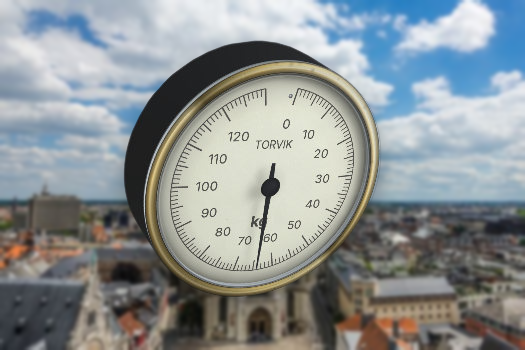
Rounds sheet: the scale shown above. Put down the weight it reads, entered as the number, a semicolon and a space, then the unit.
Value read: 65; kg
